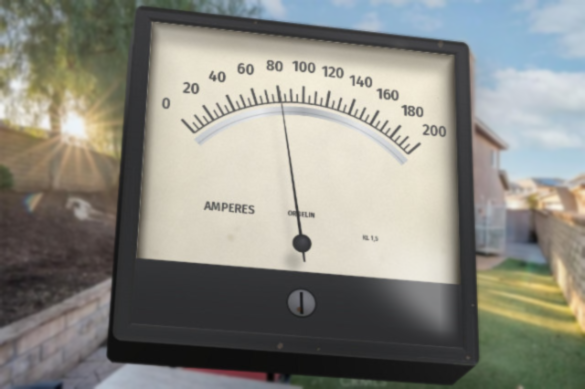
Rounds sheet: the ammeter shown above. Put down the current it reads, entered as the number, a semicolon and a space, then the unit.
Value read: 80; A
